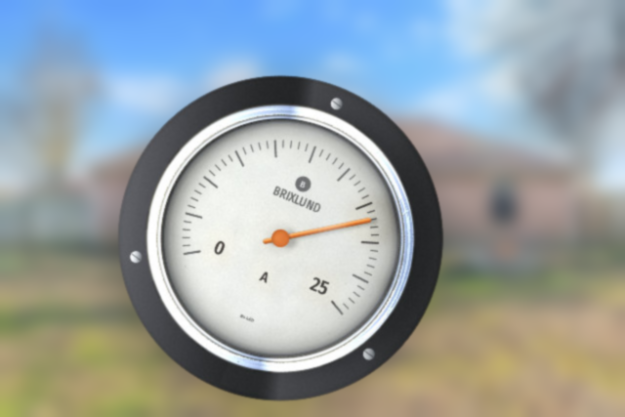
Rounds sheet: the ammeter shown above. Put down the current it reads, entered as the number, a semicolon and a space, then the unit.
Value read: 18.5; A
